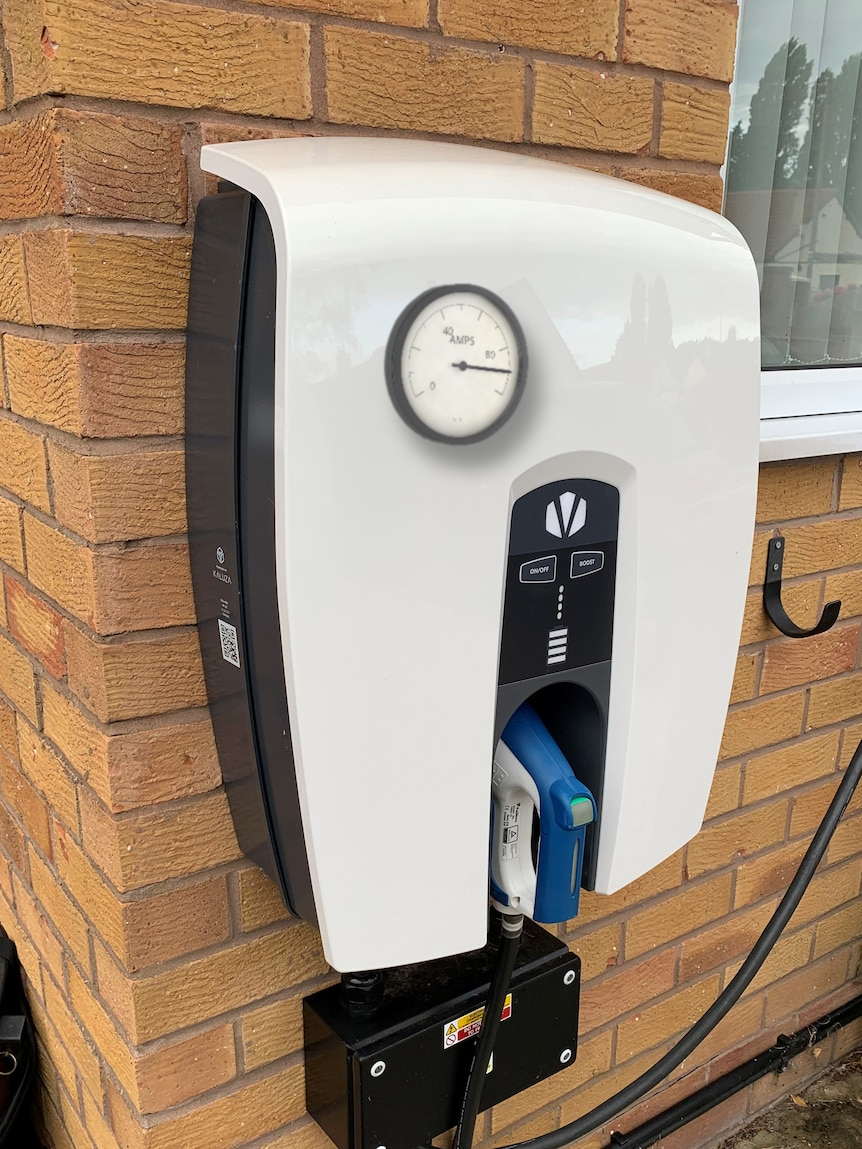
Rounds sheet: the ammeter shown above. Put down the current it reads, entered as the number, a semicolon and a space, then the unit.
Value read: 90; A
